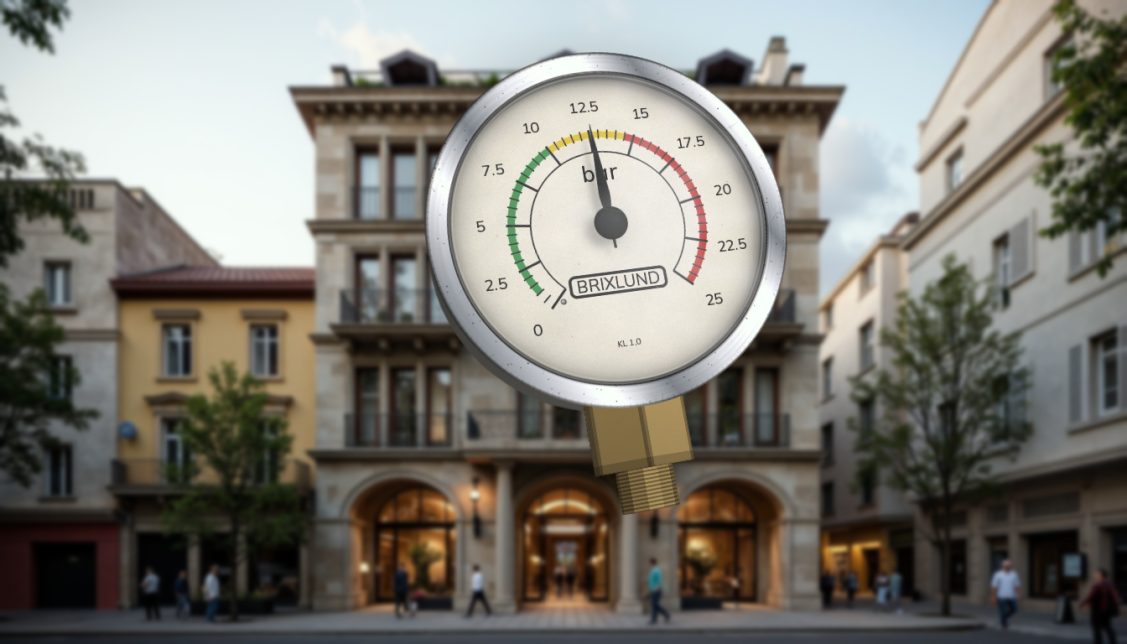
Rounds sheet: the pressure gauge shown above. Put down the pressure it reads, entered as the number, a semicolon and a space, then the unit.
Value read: 12.5; bar
